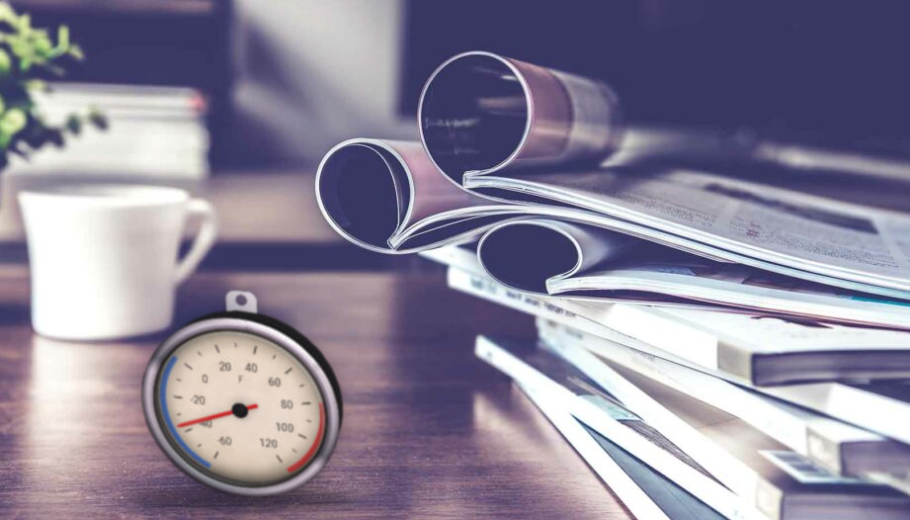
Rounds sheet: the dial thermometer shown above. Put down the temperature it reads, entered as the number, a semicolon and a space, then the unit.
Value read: -35; °F
